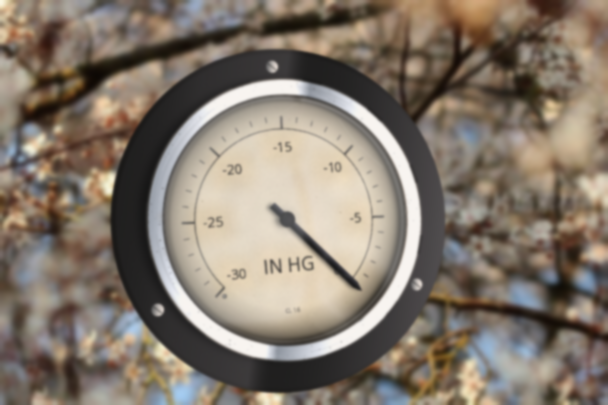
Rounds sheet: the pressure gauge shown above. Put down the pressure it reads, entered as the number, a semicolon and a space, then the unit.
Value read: 0; inHg
